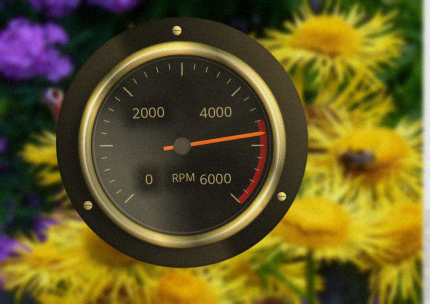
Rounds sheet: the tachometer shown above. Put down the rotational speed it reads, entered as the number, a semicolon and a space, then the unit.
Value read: 4800; rpm
